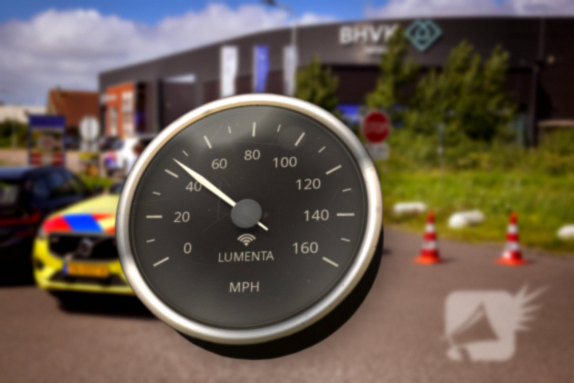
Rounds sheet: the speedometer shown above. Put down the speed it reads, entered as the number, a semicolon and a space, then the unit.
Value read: 45; mph
